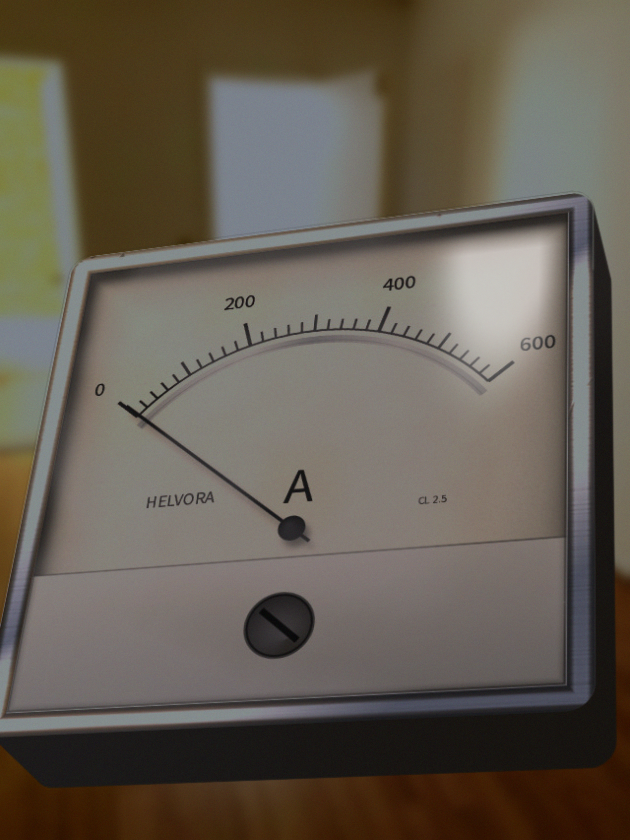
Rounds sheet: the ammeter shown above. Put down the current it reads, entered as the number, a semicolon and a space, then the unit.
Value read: 0; A
